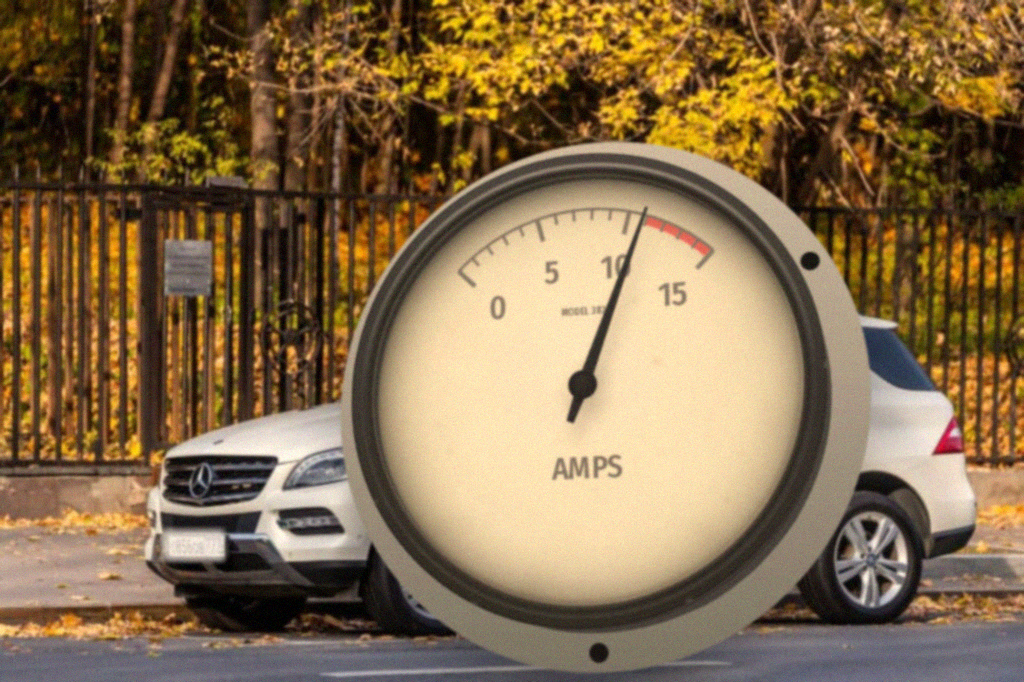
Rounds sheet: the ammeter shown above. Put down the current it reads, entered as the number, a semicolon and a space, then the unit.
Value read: 11; A
